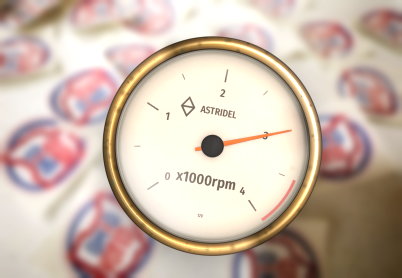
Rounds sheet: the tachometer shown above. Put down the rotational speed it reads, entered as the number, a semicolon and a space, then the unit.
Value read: 3000; rpm
